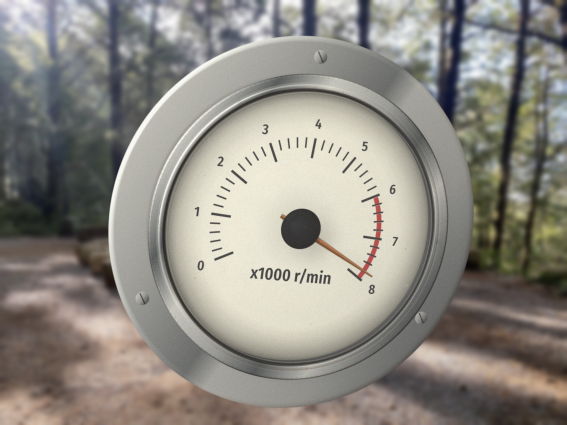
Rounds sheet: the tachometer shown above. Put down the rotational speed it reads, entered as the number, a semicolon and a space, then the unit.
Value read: 7800; rpm
